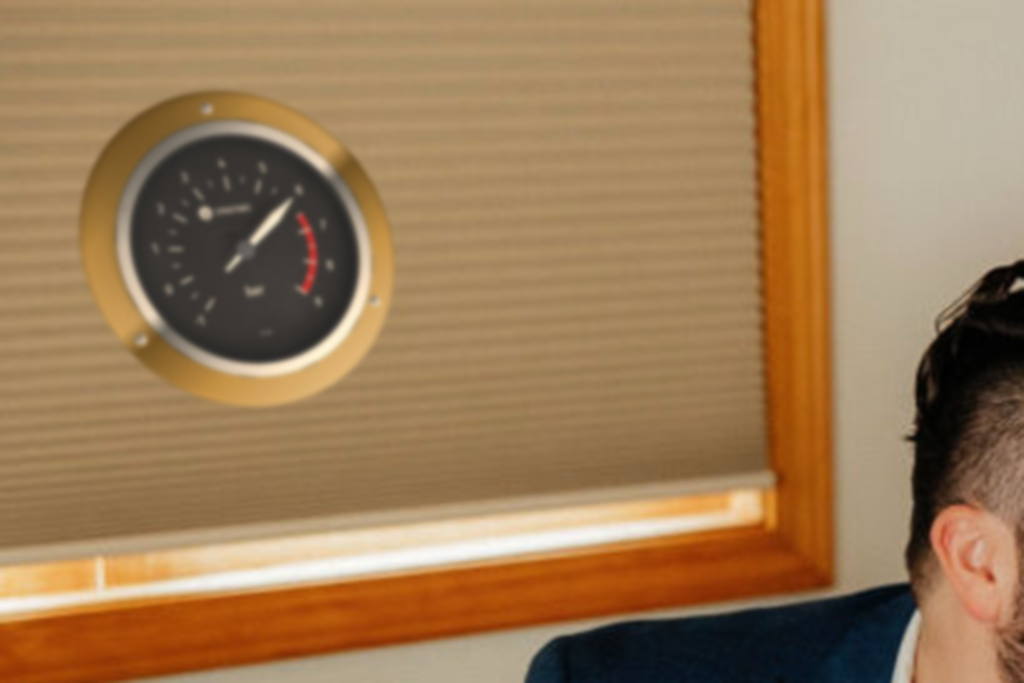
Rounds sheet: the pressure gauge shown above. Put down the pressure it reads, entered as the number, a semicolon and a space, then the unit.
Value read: 6; bar
